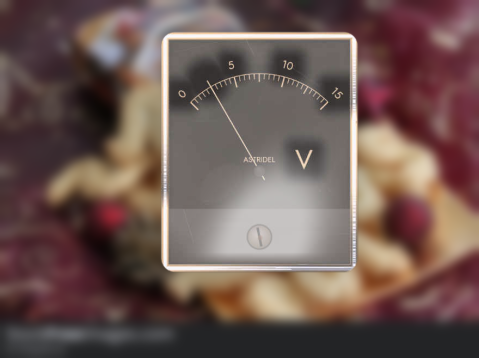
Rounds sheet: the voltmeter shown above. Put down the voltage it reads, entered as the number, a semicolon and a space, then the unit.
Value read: 2.5; V
